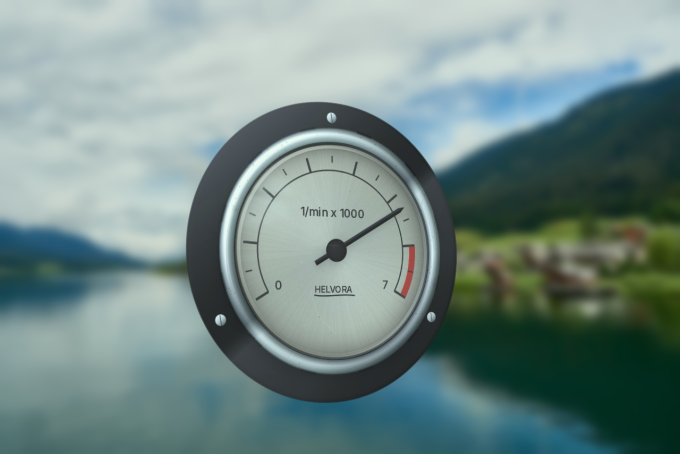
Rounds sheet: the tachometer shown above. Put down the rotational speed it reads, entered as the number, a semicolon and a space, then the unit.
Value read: 5250; rpm
